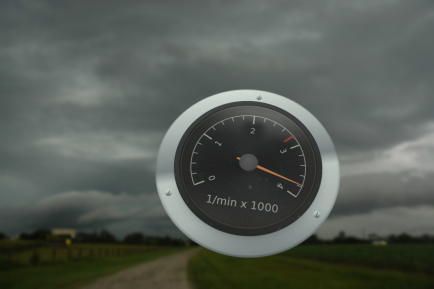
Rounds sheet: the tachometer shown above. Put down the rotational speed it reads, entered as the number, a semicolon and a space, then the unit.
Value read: 3800; rpm
